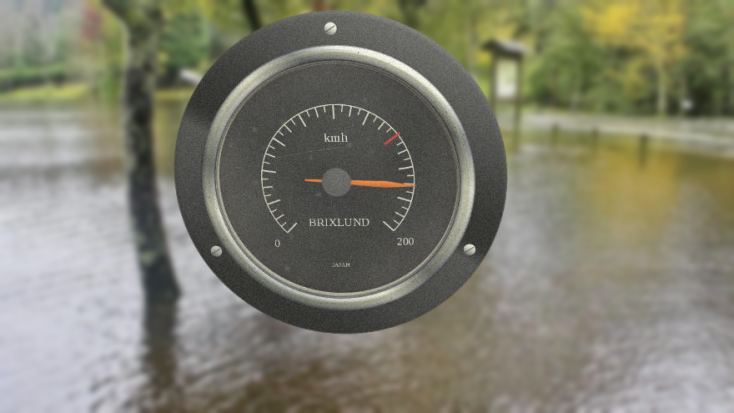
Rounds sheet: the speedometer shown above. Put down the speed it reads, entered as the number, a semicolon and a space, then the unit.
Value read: 170; km/h
